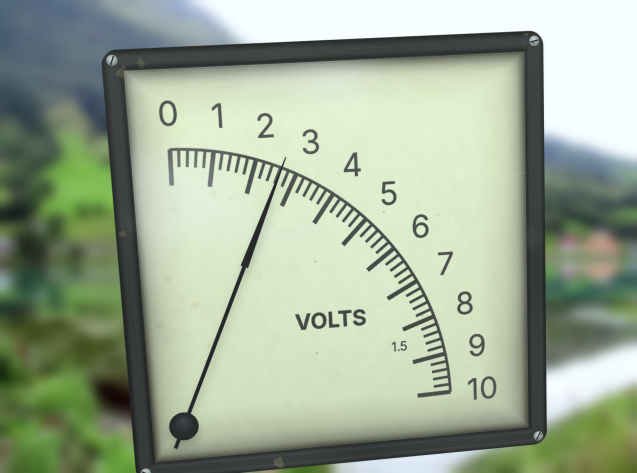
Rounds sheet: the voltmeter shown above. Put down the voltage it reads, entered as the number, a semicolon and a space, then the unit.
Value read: 2.6; V
